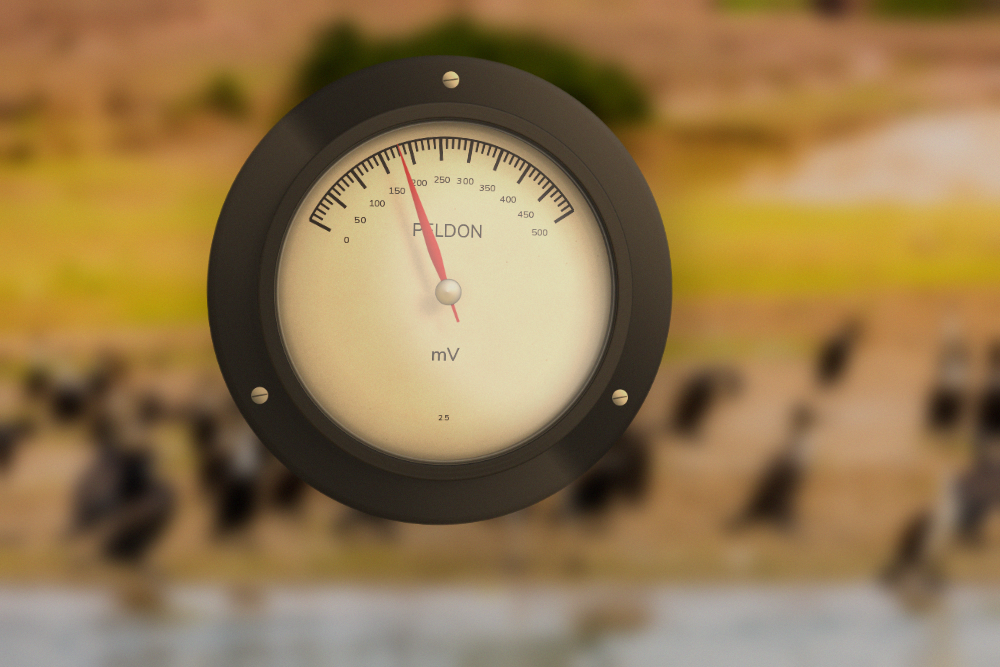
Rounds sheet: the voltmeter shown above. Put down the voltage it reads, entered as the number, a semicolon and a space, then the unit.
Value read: 180; mV
